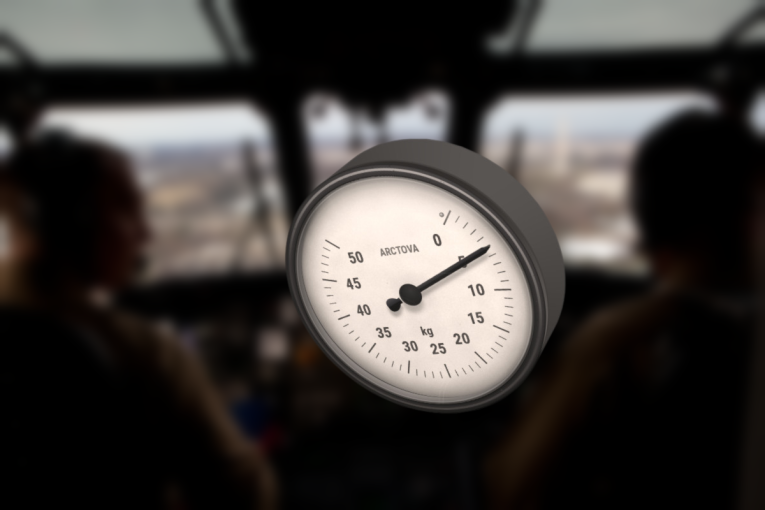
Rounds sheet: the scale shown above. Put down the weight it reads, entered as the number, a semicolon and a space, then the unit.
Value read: 5; kg
